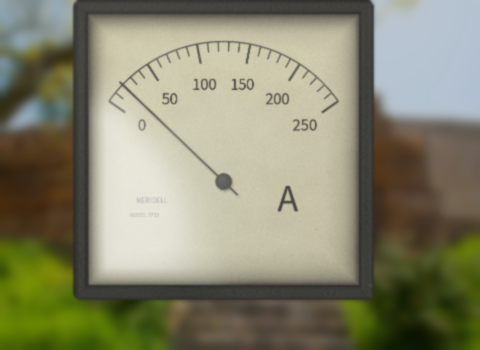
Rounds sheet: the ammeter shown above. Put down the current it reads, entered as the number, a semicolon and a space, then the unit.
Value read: 20; A
